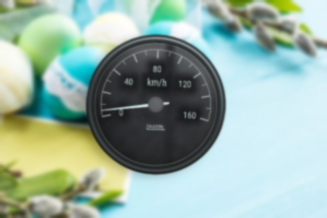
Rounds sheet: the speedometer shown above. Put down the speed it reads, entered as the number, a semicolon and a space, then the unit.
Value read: 5; km/h
